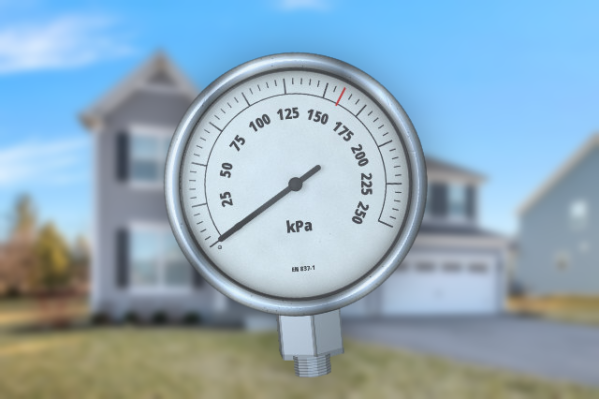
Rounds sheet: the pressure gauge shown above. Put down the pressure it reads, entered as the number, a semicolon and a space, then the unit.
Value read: 0; kPa
